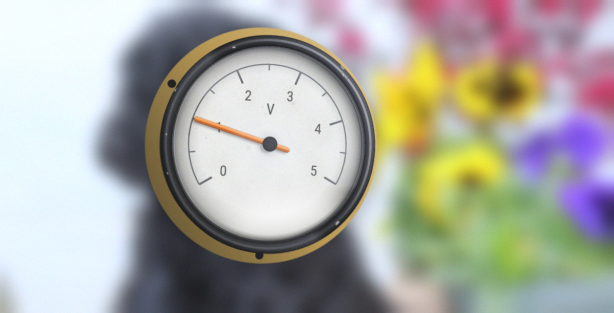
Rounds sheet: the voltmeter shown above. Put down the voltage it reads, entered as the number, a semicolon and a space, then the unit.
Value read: 1; V
